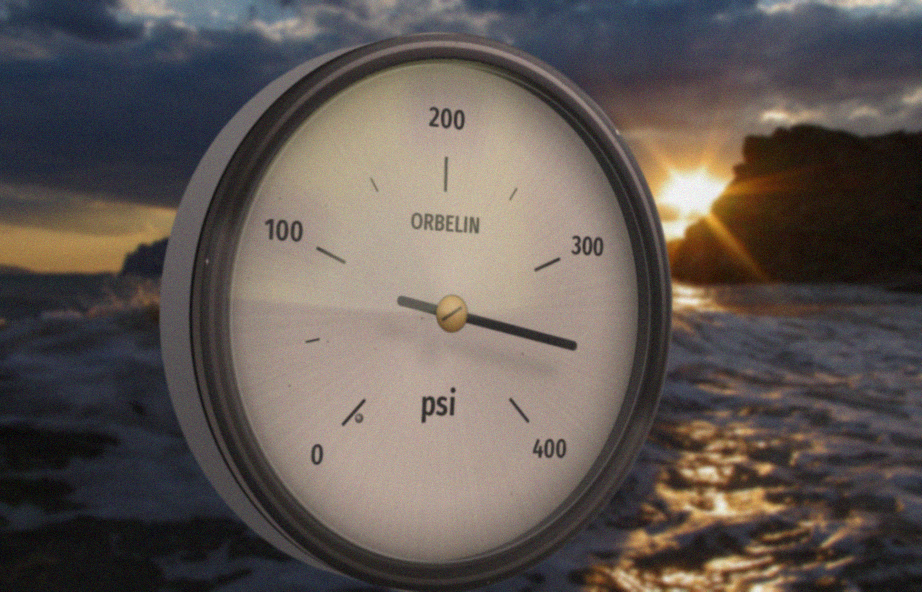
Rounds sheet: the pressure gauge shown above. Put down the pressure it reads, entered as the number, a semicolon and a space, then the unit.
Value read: 350; psi
